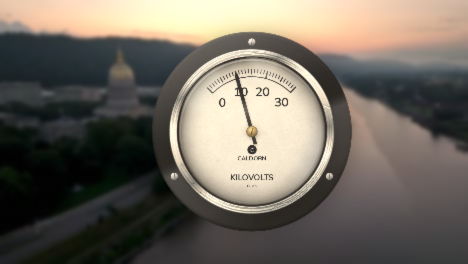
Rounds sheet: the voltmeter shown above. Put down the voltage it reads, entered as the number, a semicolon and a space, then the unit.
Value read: 10; kV
